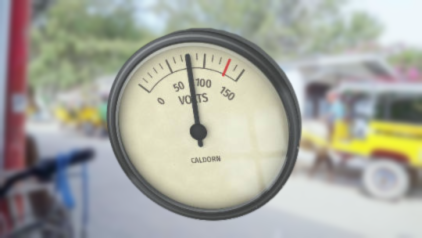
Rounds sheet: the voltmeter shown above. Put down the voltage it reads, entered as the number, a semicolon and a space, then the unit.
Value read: 80; V
